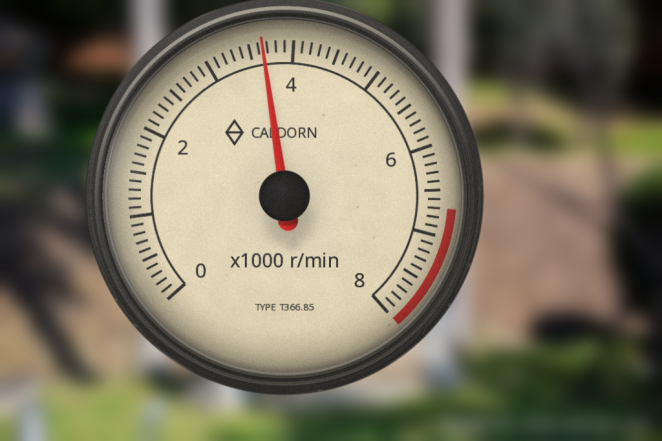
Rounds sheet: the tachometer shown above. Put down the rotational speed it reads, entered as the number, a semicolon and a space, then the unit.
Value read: 3650; rpm
